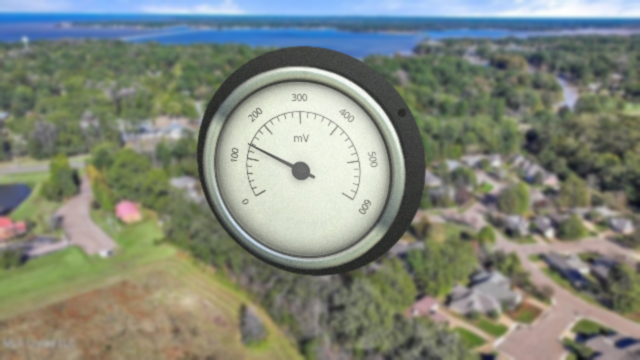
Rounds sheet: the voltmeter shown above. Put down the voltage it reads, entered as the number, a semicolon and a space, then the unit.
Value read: 140; mV
